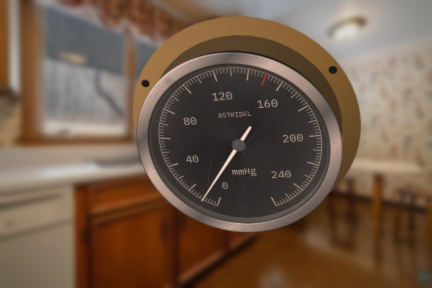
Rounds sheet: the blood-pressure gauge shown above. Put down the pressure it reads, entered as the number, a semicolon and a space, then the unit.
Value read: 10; mmHg
